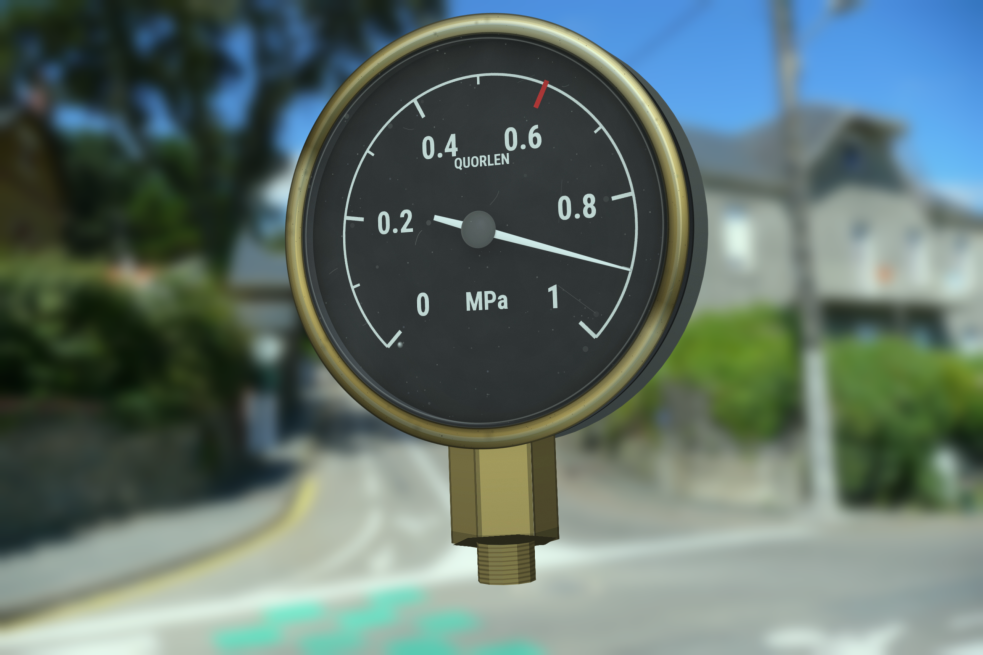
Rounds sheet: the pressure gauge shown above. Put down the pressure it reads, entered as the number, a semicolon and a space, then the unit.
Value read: 0.9; MPa
